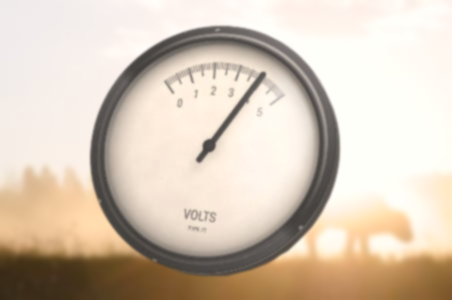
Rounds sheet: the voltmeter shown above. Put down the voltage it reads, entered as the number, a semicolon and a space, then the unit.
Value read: 4; V
